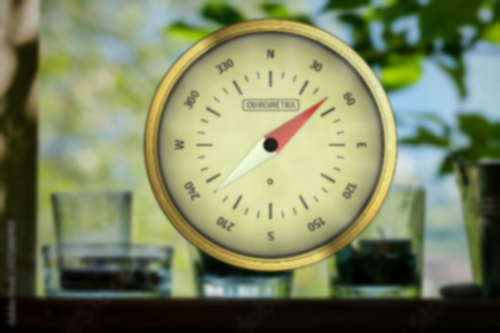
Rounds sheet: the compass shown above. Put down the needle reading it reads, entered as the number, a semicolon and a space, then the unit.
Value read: 50; °
